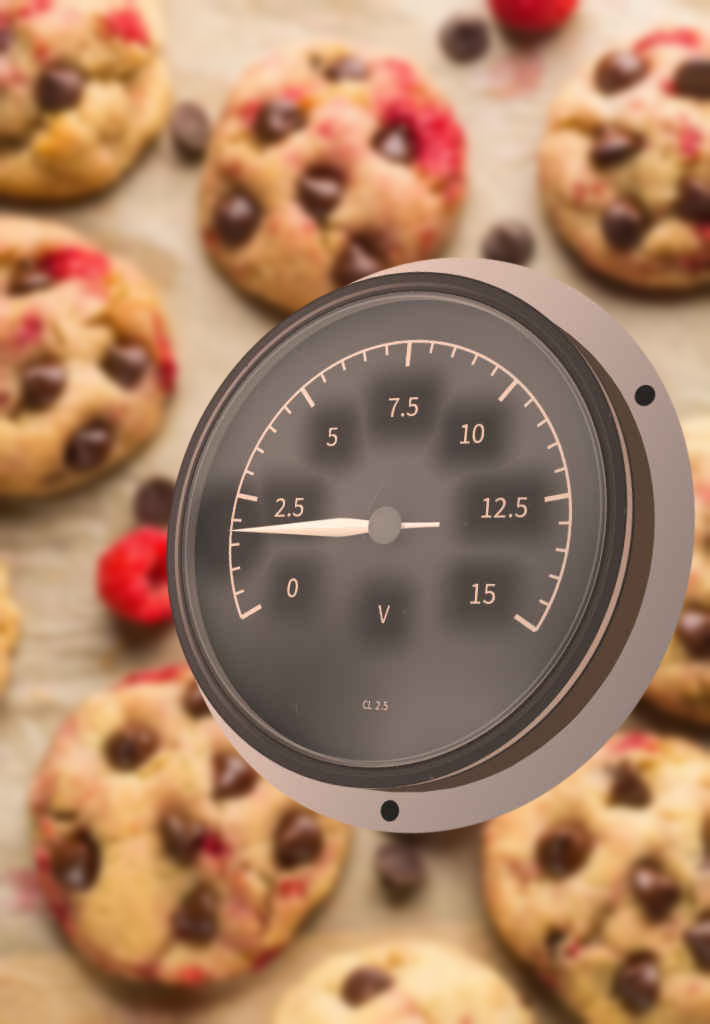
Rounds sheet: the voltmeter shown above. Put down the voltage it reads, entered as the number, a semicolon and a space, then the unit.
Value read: 1.75; V
